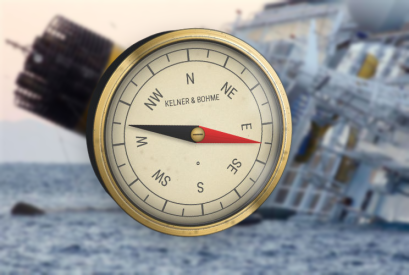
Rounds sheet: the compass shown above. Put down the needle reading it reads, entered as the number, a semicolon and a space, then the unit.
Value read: 105; °
